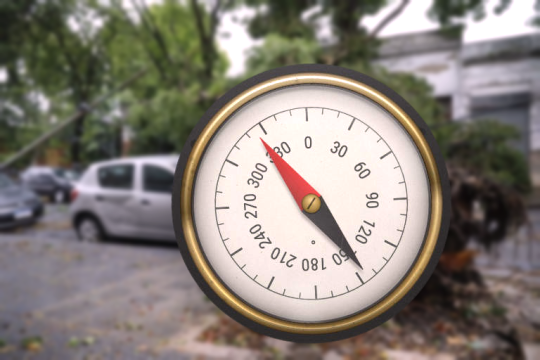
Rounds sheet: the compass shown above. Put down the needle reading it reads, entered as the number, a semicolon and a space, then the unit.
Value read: 325; °
